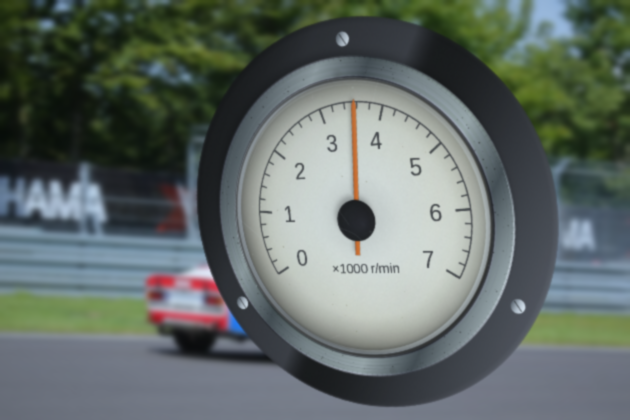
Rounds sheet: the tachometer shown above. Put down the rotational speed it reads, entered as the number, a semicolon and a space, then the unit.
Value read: 3600; rpm
